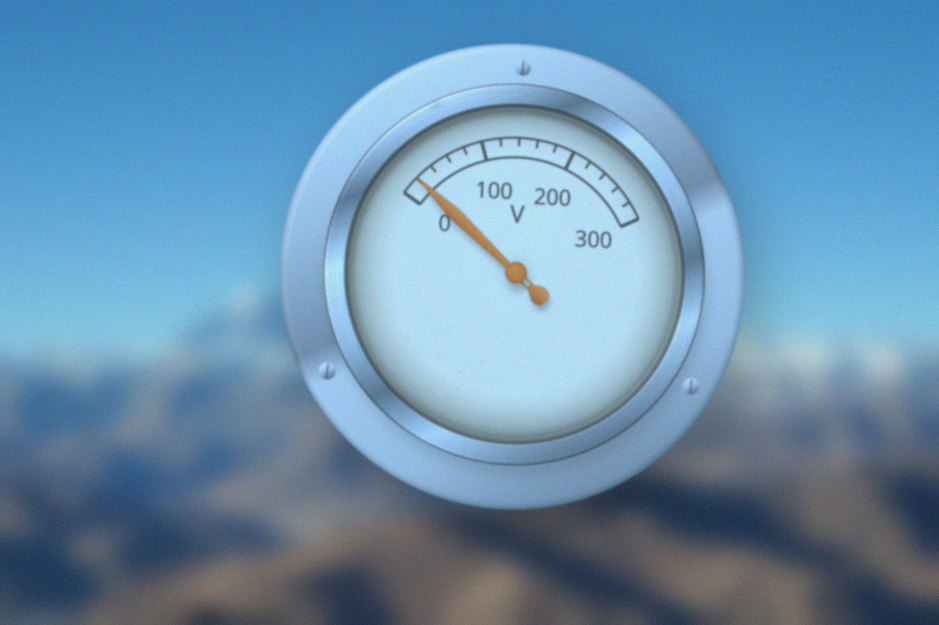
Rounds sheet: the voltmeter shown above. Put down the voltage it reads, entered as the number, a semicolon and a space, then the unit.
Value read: 20; V
